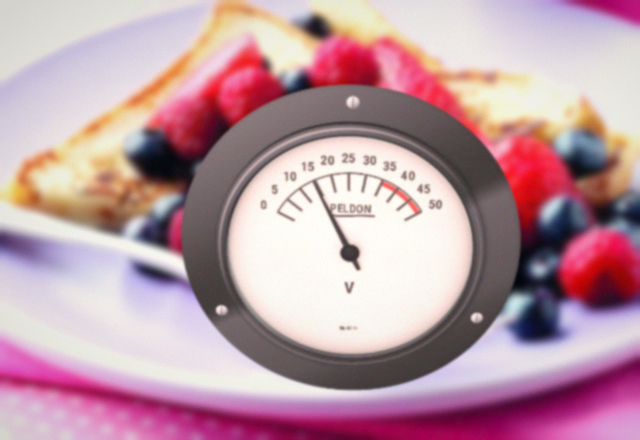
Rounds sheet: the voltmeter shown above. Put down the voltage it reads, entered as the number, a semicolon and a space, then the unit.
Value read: 15; V
